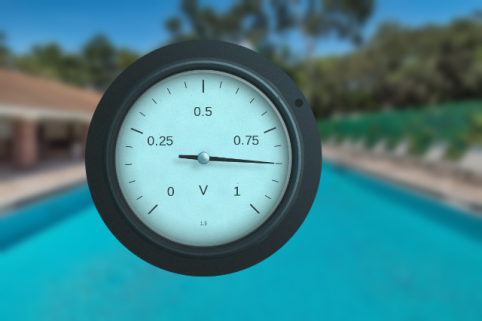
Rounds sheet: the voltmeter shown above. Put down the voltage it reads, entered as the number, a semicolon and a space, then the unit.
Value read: 0.85; V
